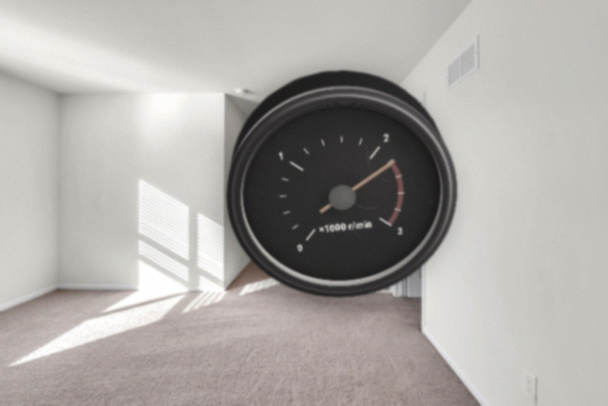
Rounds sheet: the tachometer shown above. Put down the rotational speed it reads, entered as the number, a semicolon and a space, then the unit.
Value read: 2200; rpm
